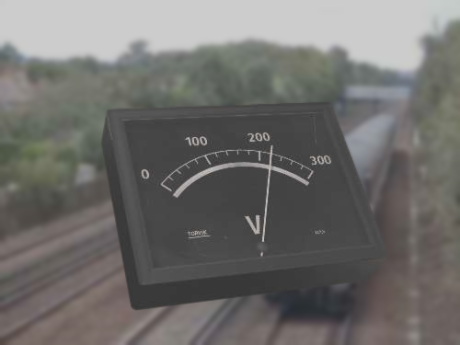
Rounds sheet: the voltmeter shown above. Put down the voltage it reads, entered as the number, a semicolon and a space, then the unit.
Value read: 220; V
